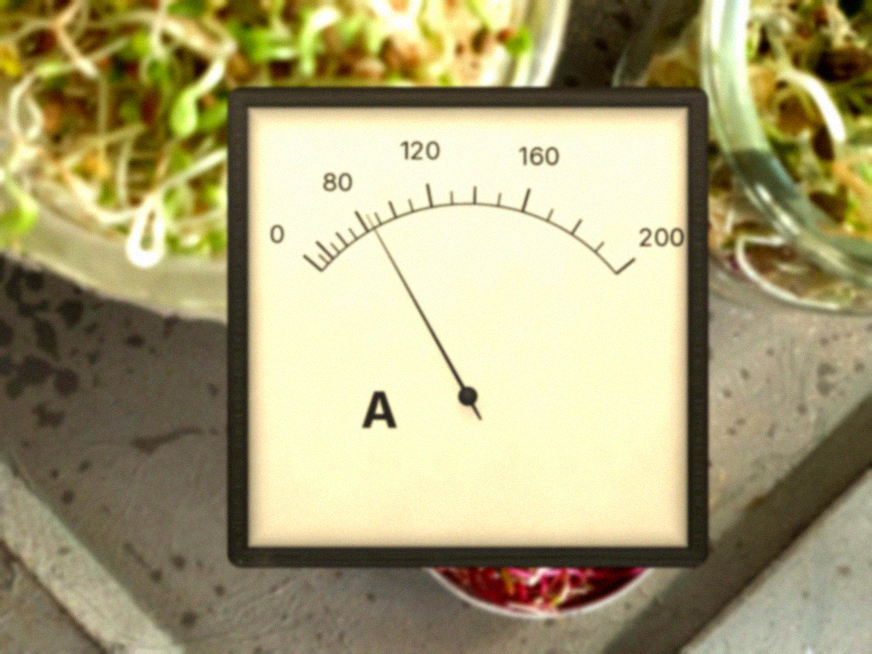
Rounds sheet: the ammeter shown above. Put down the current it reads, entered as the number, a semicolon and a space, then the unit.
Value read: 85; A
